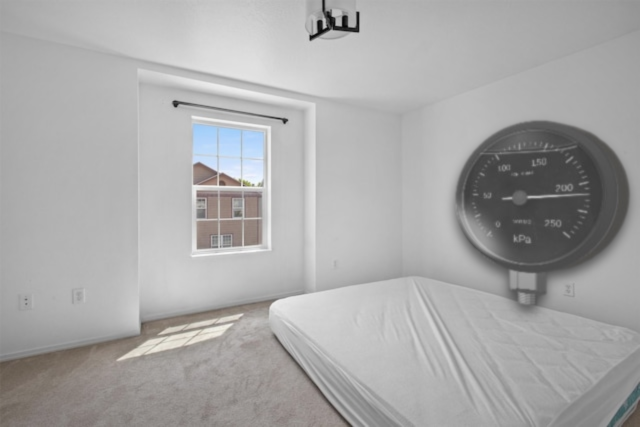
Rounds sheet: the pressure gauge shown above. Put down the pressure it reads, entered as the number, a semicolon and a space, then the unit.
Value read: 210; kPa
